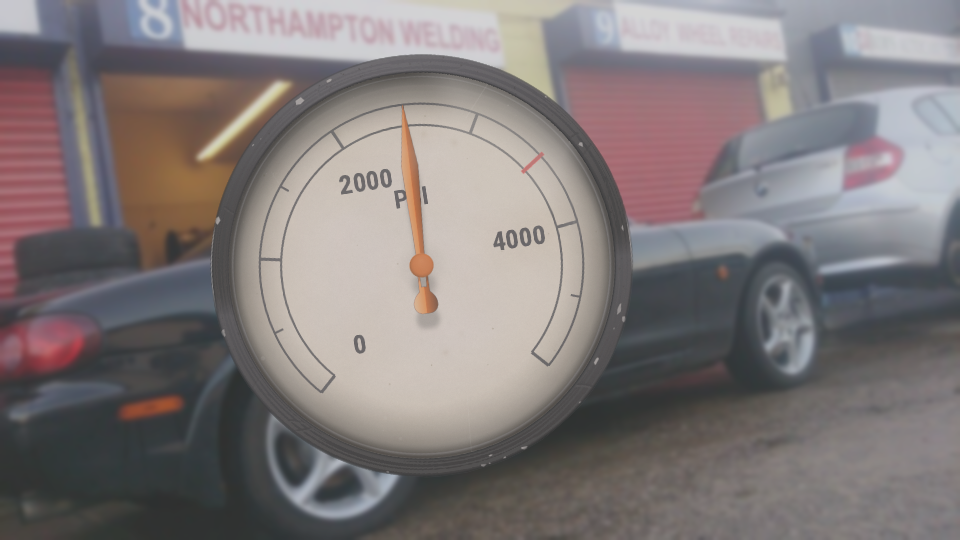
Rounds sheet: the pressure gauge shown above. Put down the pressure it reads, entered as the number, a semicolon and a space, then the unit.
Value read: 2500; psi
